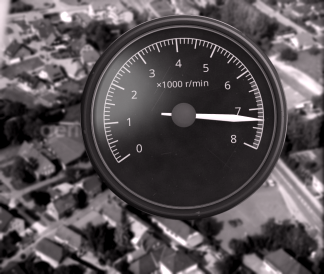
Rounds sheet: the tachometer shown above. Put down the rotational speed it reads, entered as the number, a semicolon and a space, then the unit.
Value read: 7300; rpm
